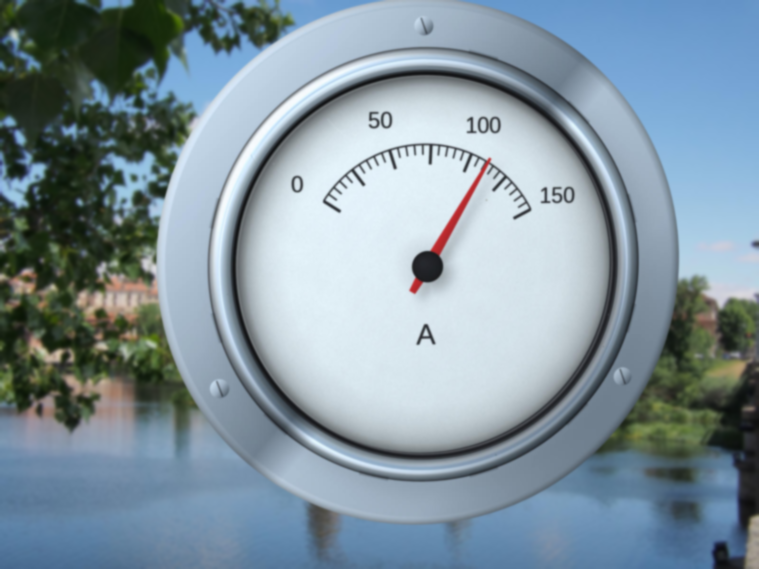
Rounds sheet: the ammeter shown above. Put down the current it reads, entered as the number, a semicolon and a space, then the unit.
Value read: 110; A
